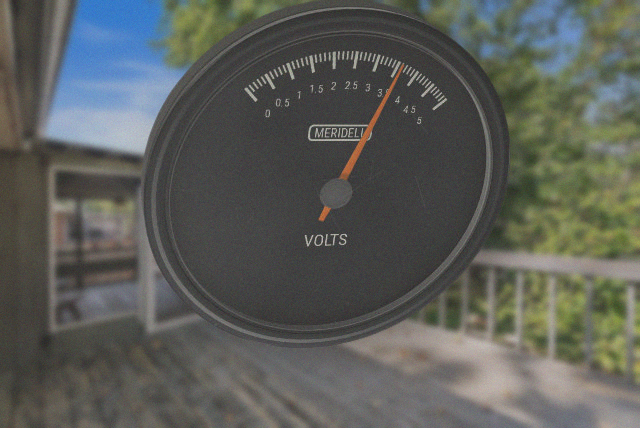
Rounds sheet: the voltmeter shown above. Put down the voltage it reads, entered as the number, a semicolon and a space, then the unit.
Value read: 3.5; V
